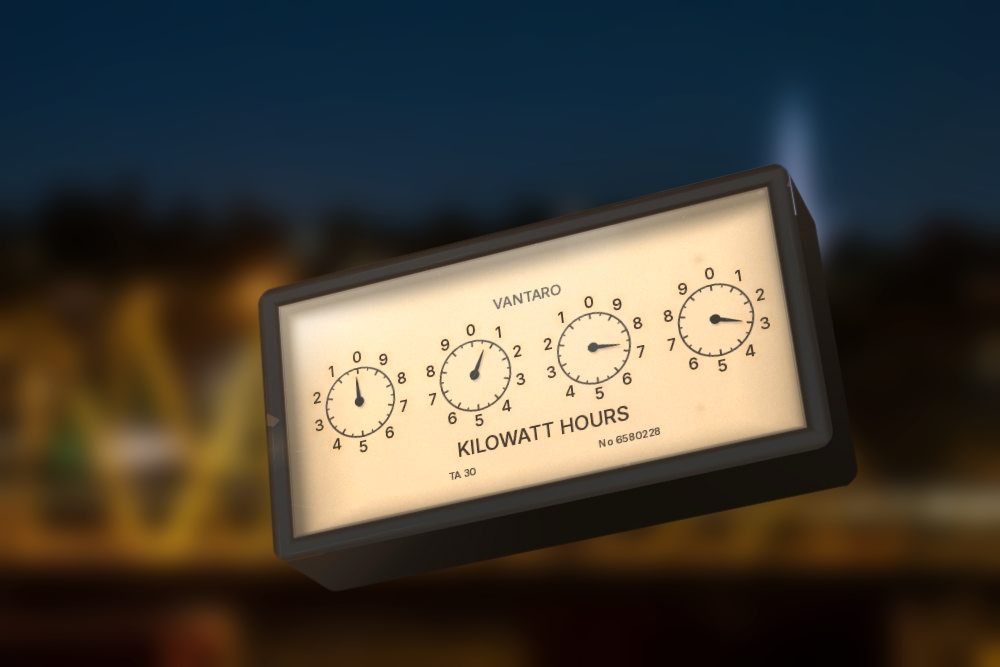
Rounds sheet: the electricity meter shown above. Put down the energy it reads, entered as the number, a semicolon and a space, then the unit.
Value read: 73; kWh
